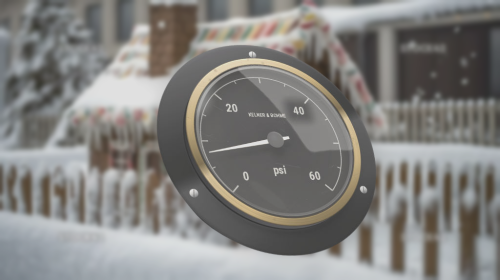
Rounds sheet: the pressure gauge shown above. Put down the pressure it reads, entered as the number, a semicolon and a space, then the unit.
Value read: 7.5; psi
